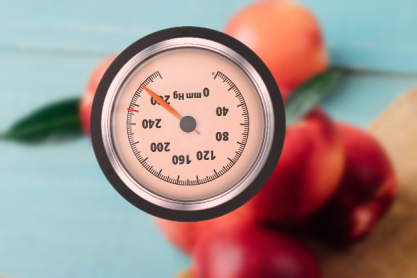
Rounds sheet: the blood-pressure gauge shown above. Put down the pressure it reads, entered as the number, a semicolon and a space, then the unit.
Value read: 280; mmHg
